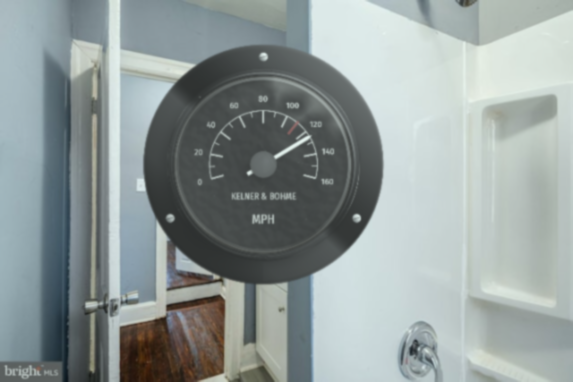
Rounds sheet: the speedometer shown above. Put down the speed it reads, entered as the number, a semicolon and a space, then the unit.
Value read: 125; mph
